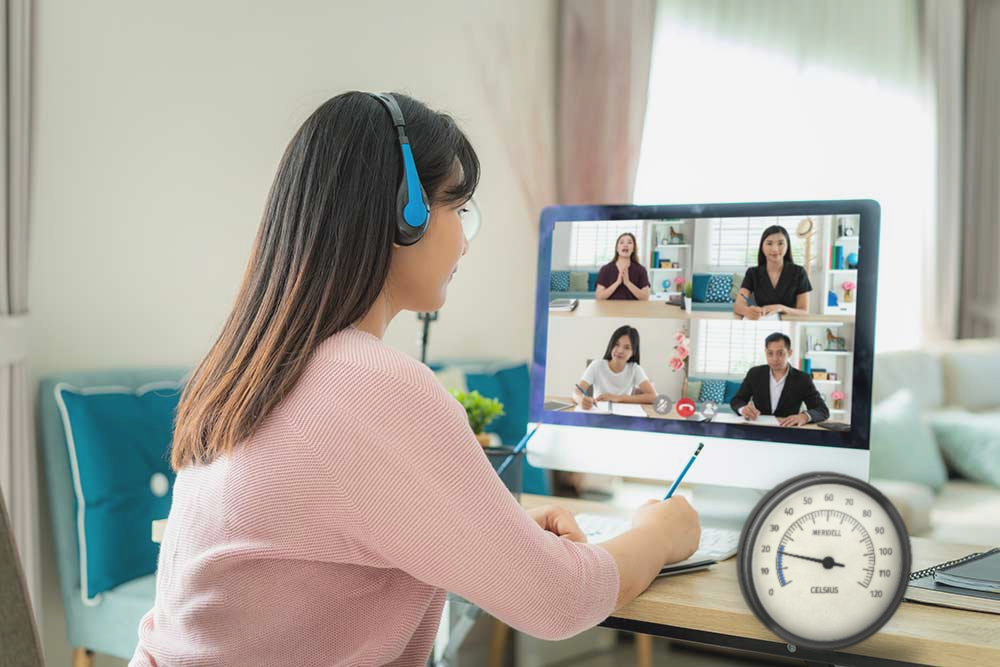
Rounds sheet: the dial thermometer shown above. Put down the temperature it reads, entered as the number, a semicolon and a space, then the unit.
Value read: 20; °C
